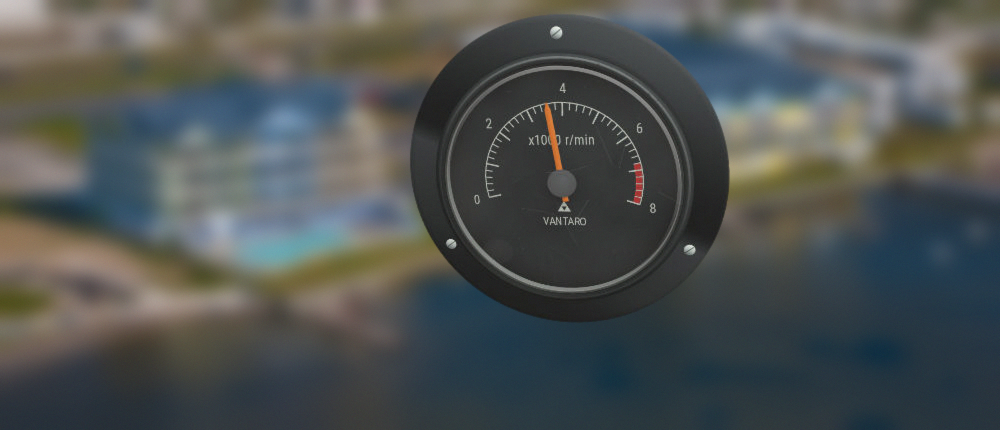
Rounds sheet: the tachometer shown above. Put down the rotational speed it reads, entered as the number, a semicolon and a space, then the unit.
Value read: 3600; rpm
